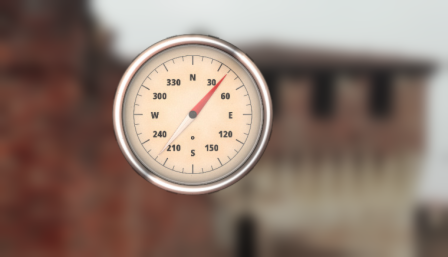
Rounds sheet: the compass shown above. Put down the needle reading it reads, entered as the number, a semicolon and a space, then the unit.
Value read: 40; °
